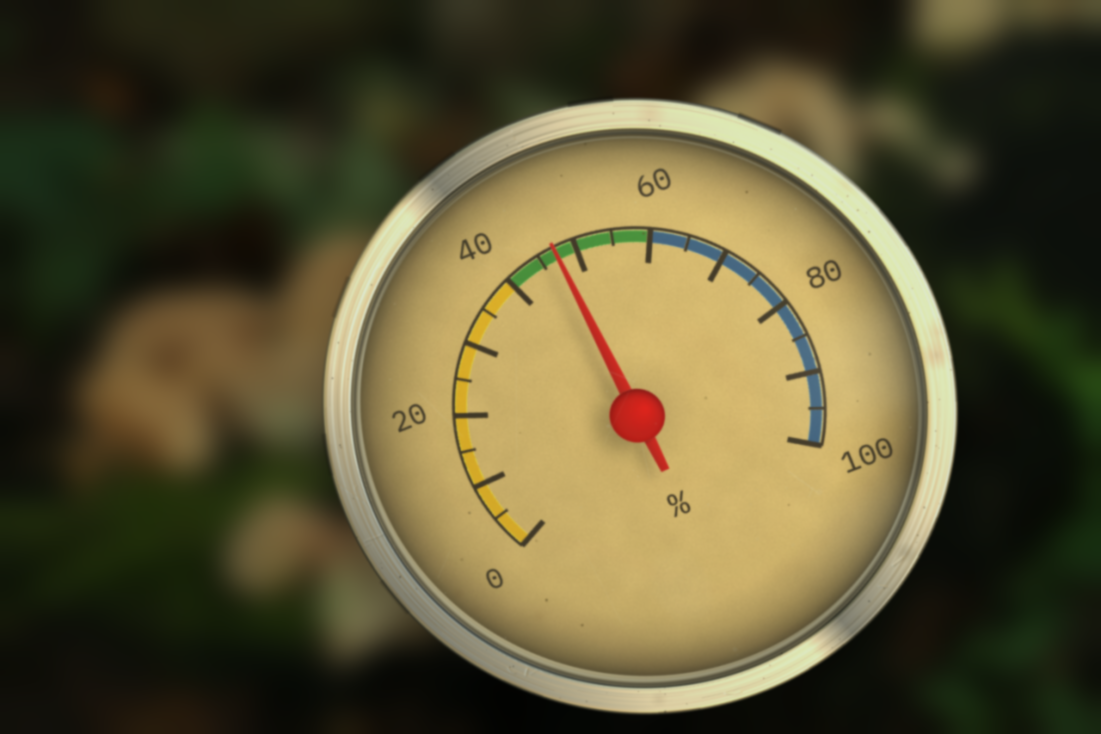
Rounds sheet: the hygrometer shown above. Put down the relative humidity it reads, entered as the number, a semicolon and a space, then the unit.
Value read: 47.5; %
